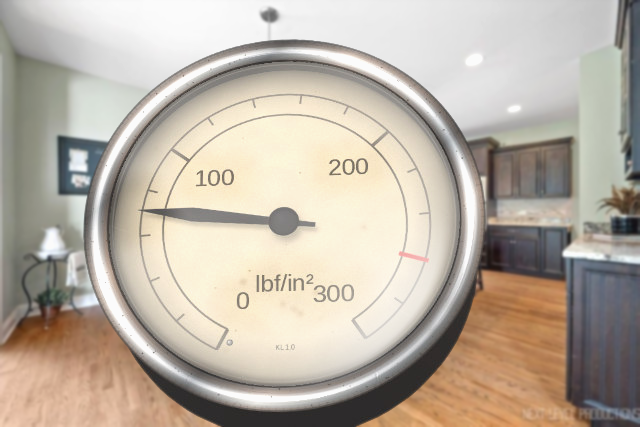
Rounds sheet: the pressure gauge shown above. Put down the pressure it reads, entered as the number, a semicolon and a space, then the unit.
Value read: 70; psi
